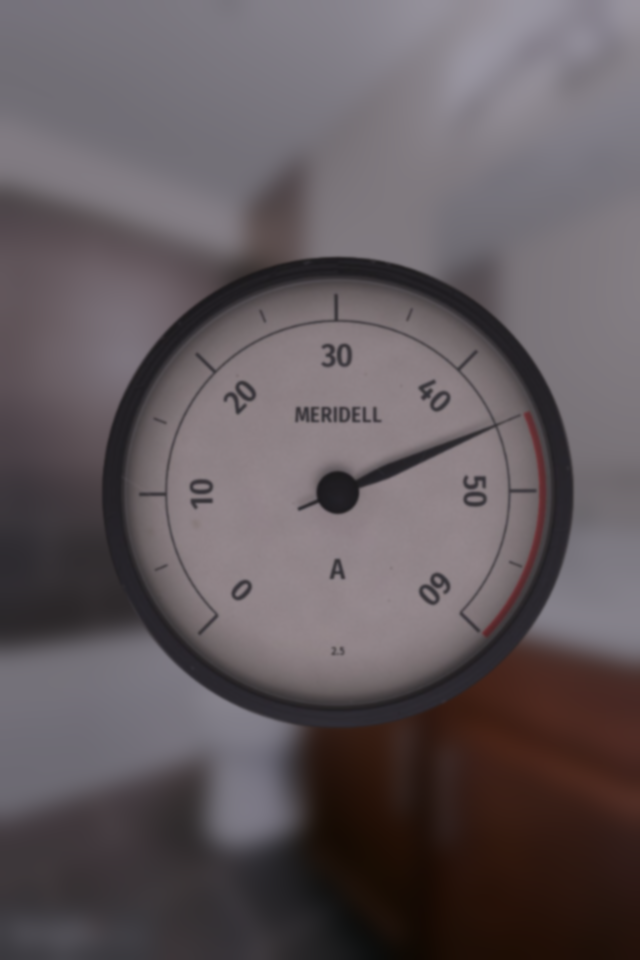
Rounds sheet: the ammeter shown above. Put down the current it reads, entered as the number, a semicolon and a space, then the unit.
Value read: 45; A
